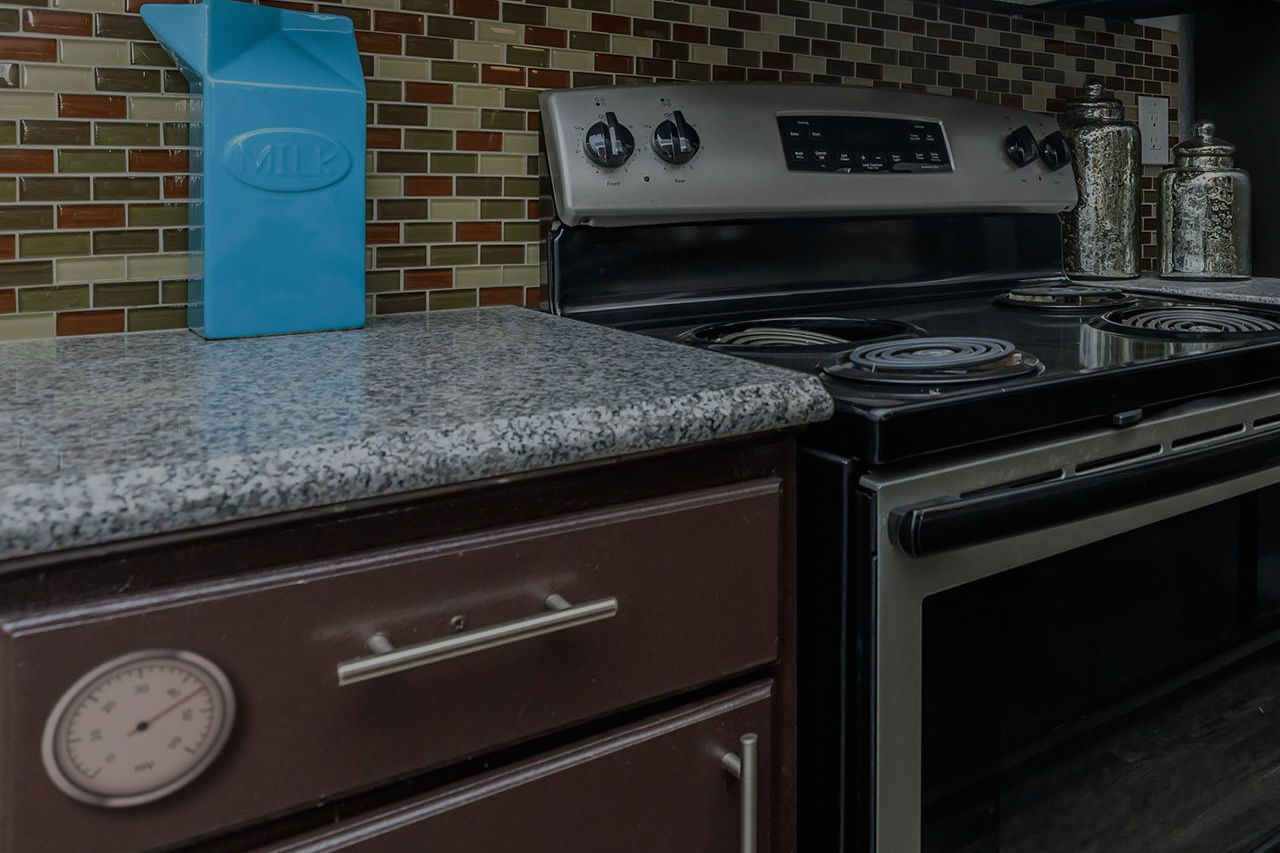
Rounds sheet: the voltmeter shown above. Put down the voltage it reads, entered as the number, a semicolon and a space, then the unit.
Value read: 44; mV
